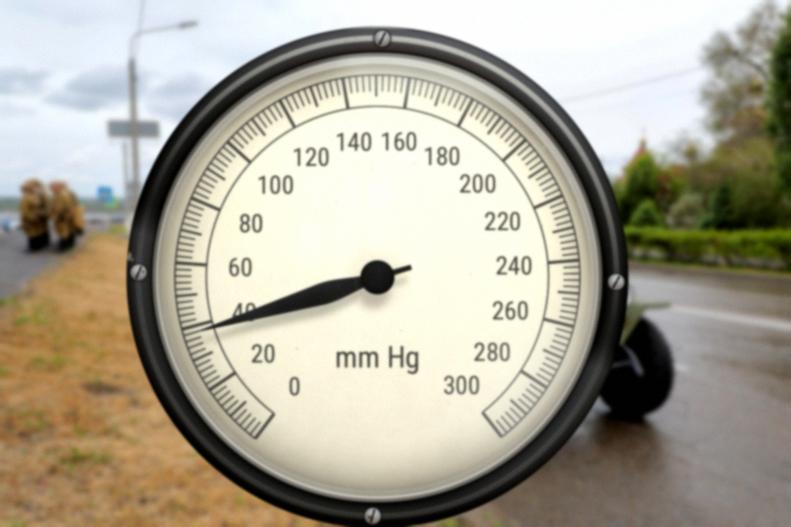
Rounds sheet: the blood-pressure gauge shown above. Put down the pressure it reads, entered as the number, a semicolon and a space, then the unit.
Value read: 38; mmHg
